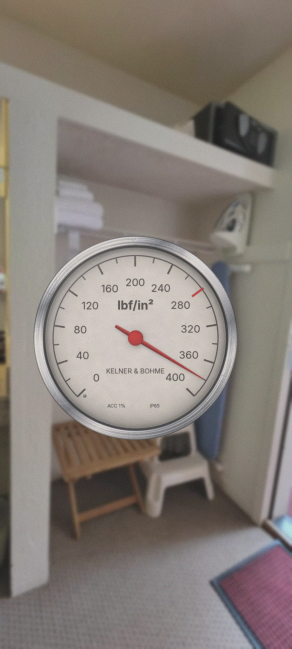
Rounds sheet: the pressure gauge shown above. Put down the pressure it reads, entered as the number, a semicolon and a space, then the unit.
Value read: 380; psi
